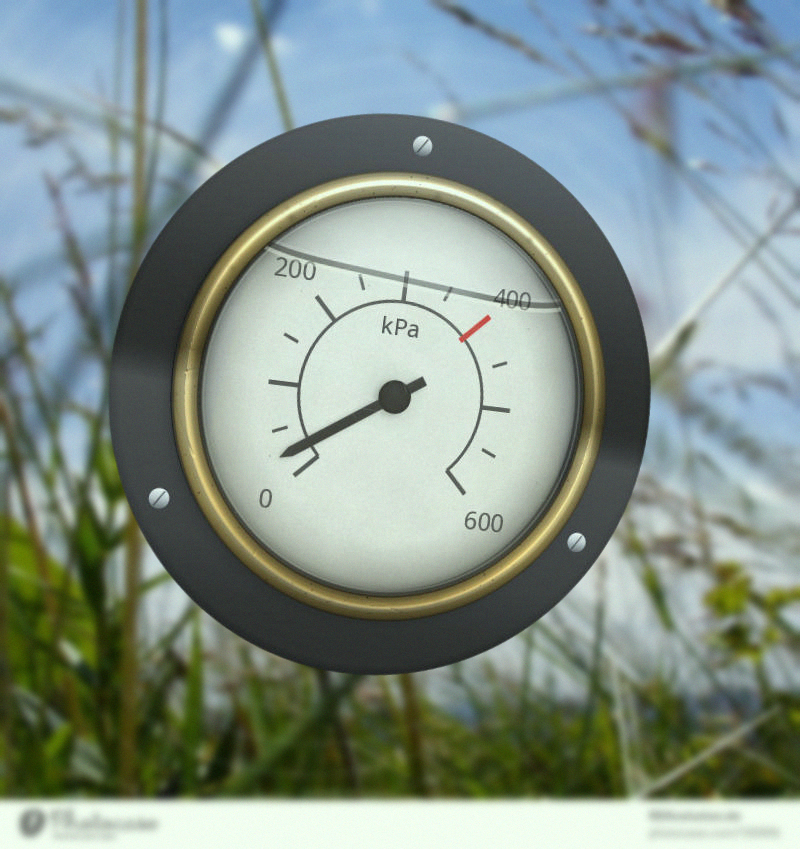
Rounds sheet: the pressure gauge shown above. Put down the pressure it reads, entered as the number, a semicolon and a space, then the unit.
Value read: 25; kPa
